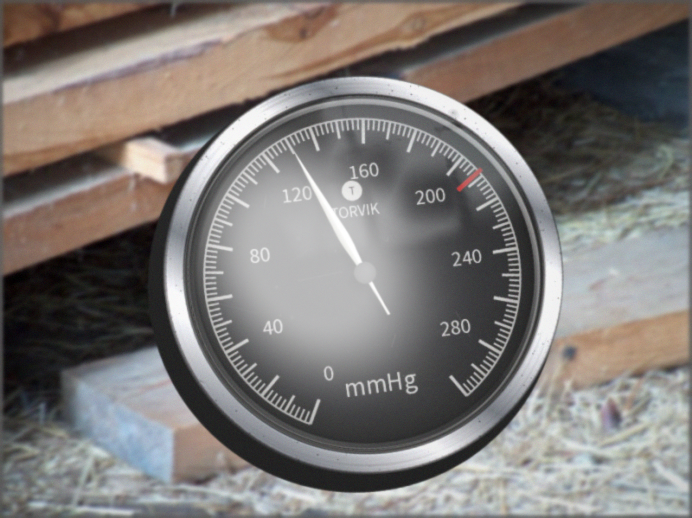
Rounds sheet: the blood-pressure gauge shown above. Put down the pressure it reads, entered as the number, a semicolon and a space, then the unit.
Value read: 130; mmHg
